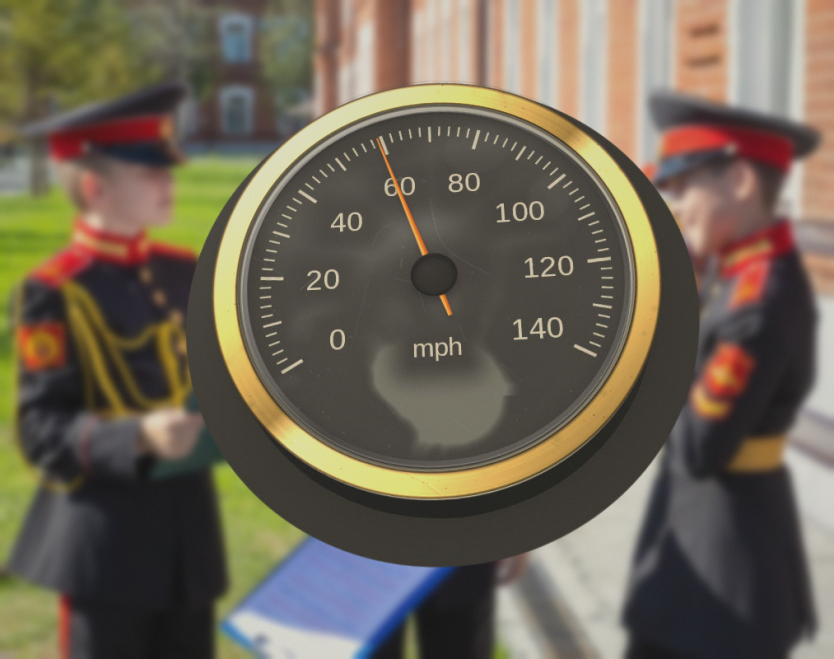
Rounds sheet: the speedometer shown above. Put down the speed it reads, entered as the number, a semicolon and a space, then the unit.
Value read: 59; mph
